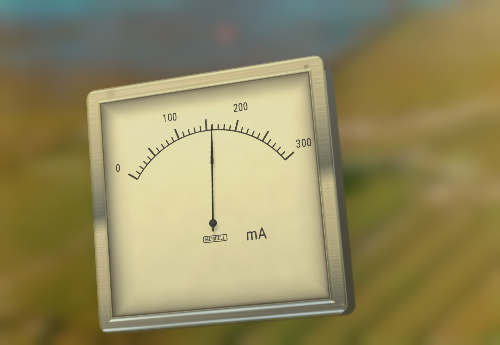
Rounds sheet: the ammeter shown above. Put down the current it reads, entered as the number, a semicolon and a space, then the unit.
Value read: 160; mA
